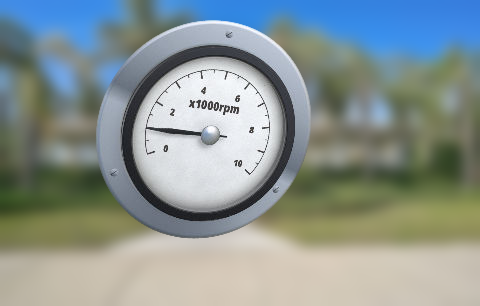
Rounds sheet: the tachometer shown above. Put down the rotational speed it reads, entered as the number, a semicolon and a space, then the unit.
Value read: 1000; rpm
